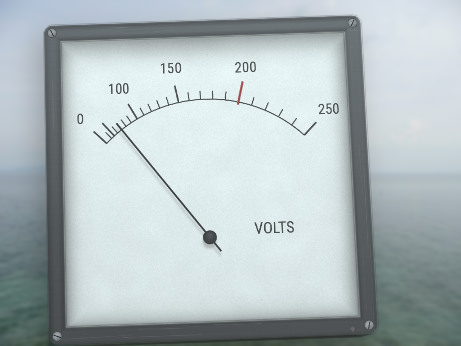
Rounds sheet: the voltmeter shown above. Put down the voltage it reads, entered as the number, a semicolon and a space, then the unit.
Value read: 70; V
